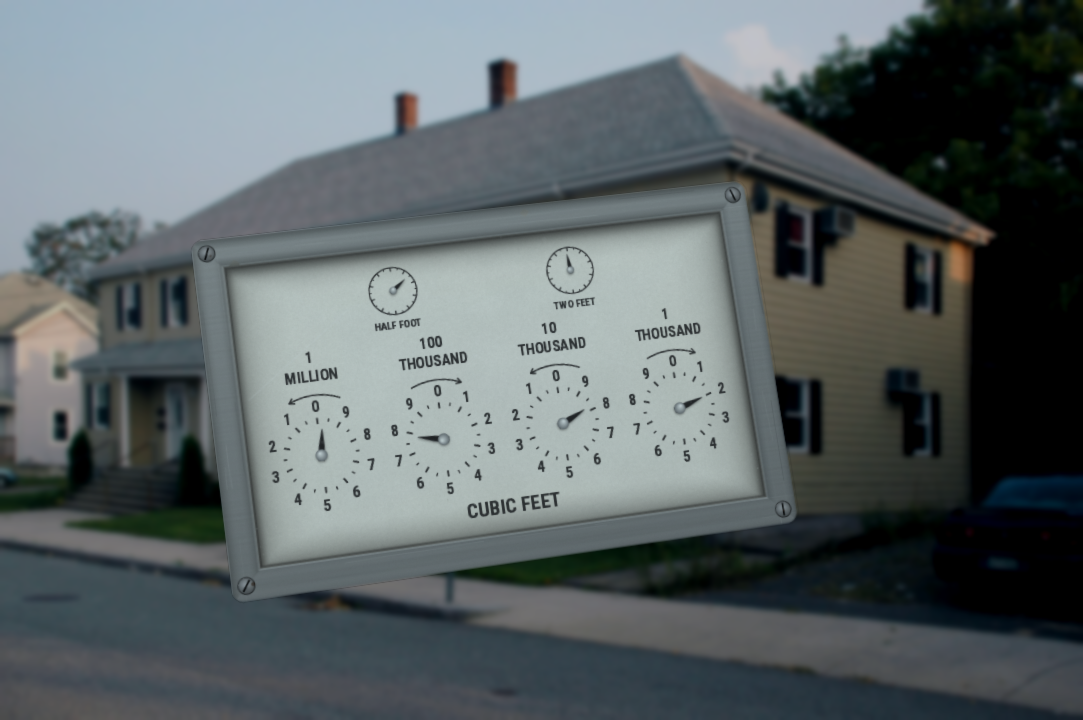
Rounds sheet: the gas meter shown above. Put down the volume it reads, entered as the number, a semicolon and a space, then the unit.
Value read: 978200; ft³
